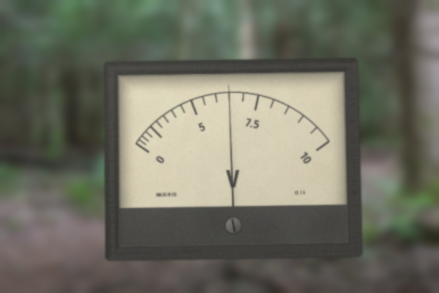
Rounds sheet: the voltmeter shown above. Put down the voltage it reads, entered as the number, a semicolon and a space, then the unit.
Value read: 6.5; V
